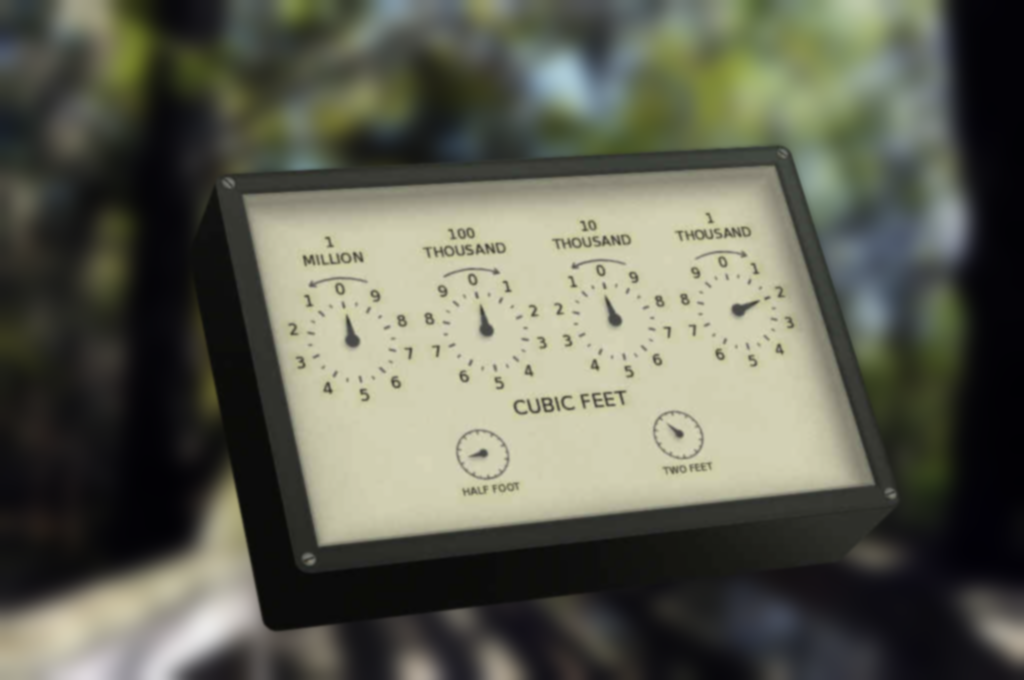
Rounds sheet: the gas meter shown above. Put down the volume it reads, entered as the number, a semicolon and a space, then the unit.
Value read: 200; ft³
